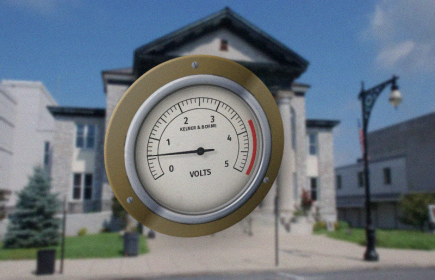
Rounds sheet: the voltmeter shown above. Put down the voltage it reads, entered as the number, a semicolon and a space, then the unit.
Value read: 0.6; V
